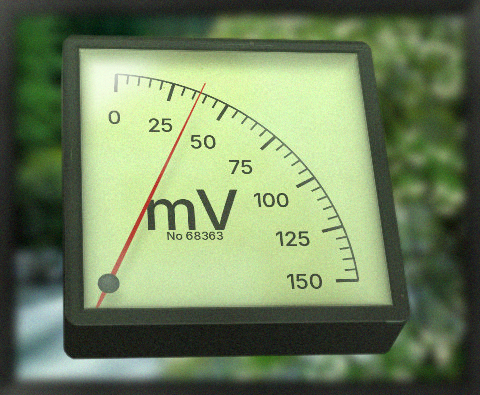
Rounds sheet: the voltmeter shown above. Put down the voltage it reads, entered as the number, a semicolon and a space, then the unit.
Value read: 37.5; mV
